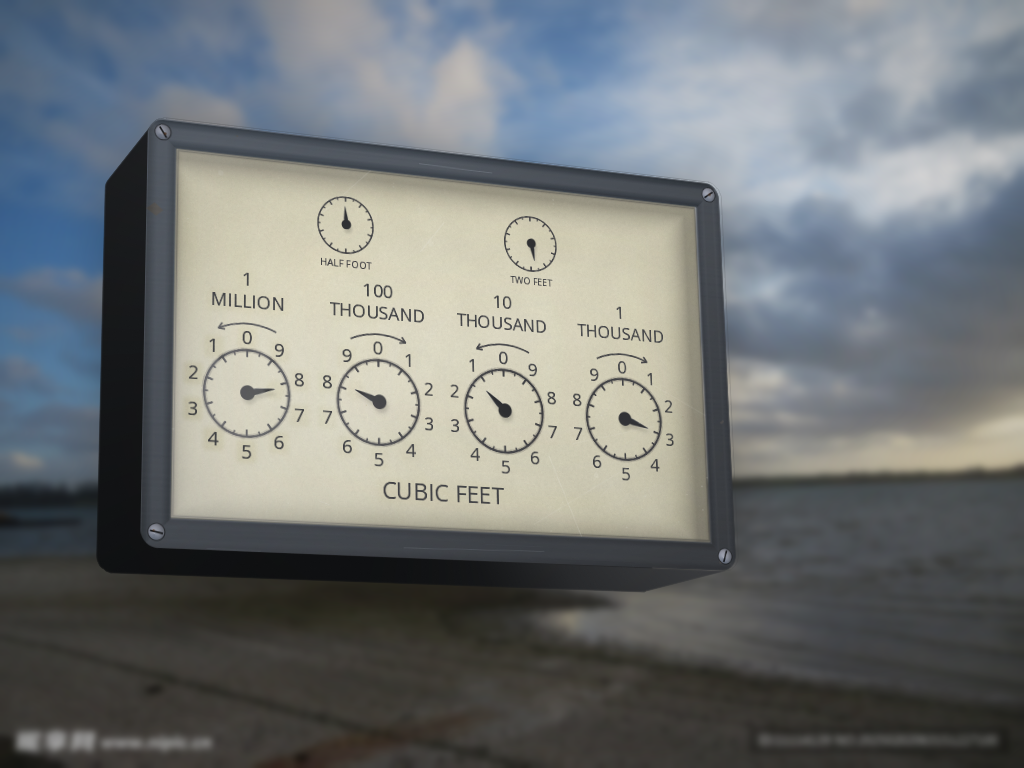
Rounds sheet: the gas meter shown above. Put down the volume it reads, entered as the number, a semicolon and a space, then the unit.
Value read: 781300; ft³
